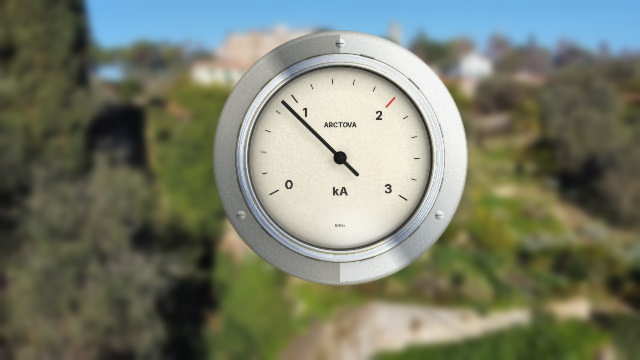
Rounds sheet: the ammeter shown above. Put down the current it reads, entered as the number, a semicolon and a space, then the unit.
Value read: 0.9; kA
